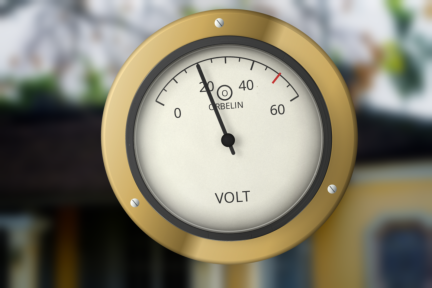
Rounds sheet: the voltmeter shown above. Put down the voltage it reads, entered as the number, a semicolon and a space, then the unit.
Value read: 20; V
